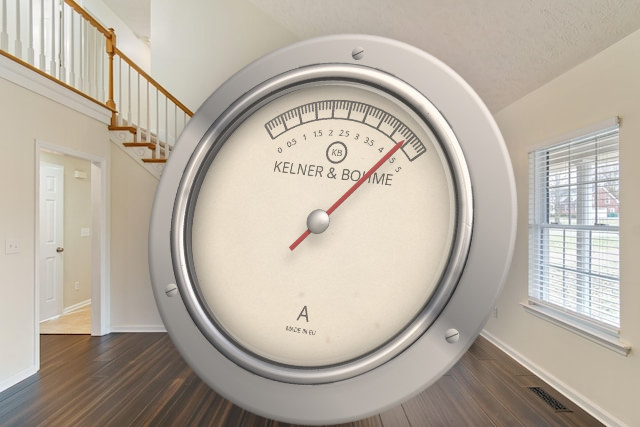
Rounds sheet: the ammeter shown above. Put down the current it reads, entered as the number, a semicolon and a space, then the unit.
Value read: 4.5; A
